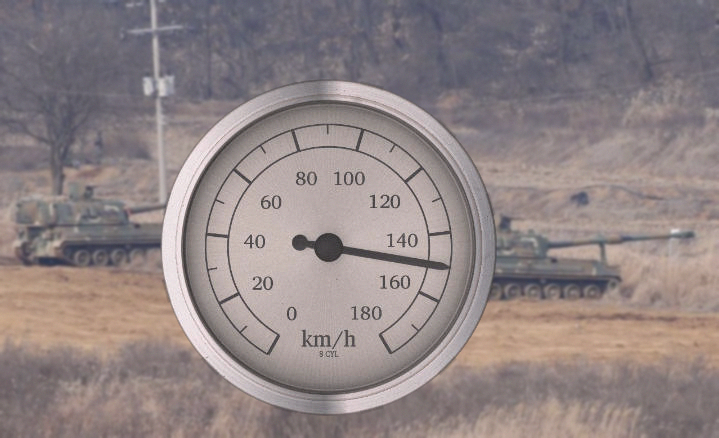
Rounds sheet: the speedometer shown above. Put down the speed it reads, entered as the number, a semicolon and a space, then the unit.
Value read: 150; km/h
